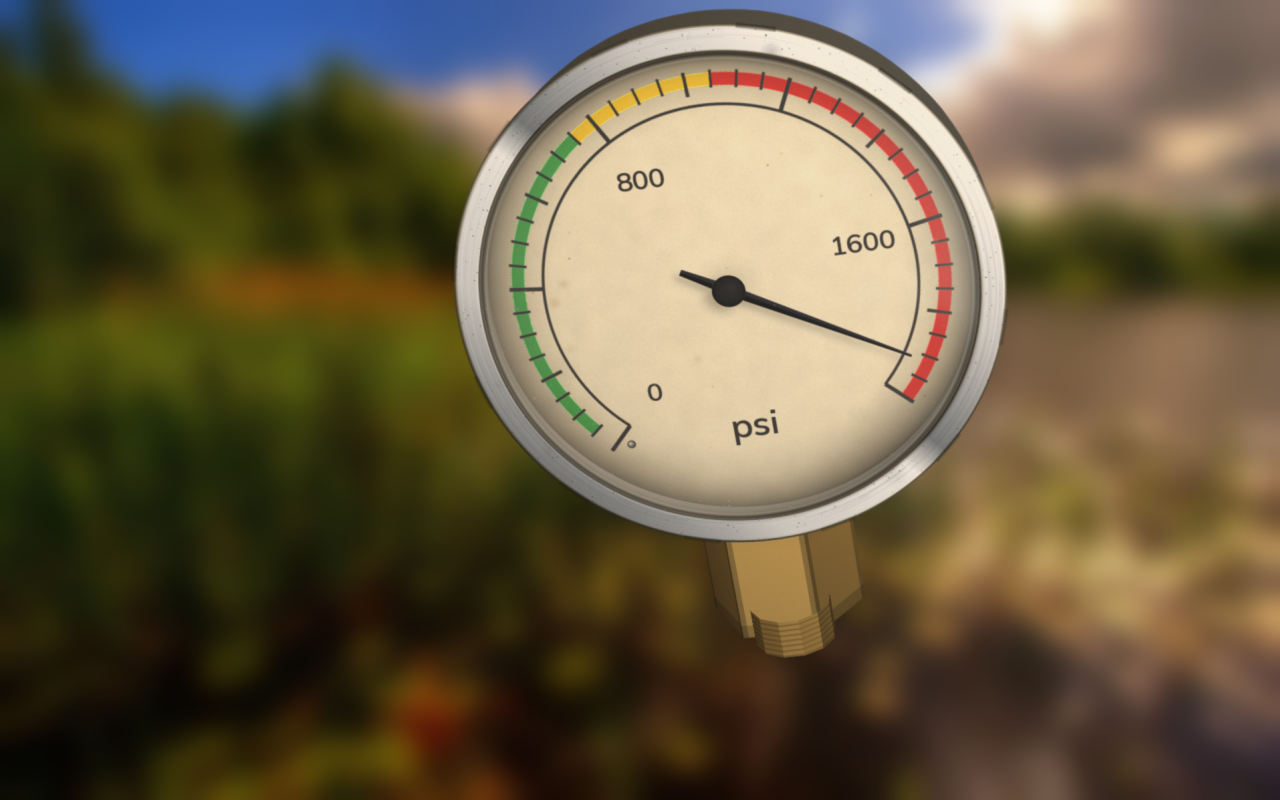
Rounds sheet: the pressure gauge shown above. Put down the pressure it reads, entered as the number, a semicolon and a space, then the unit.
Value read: 1900; psi
